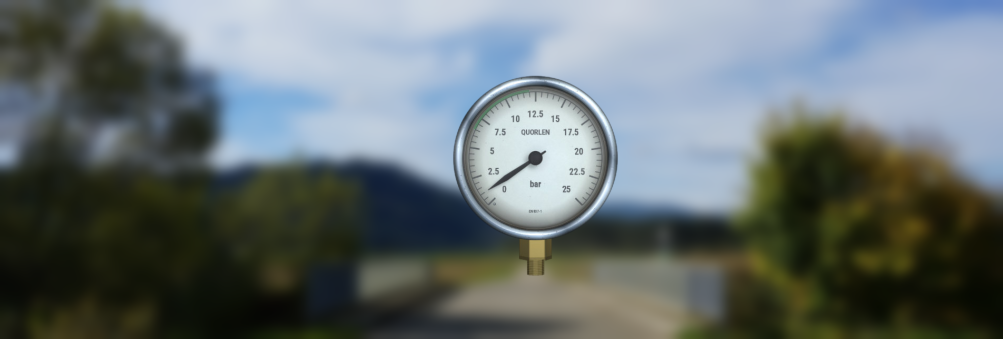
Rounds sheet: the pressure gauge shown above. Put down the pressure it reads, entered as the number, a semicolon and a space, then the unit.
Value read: 1; bar
